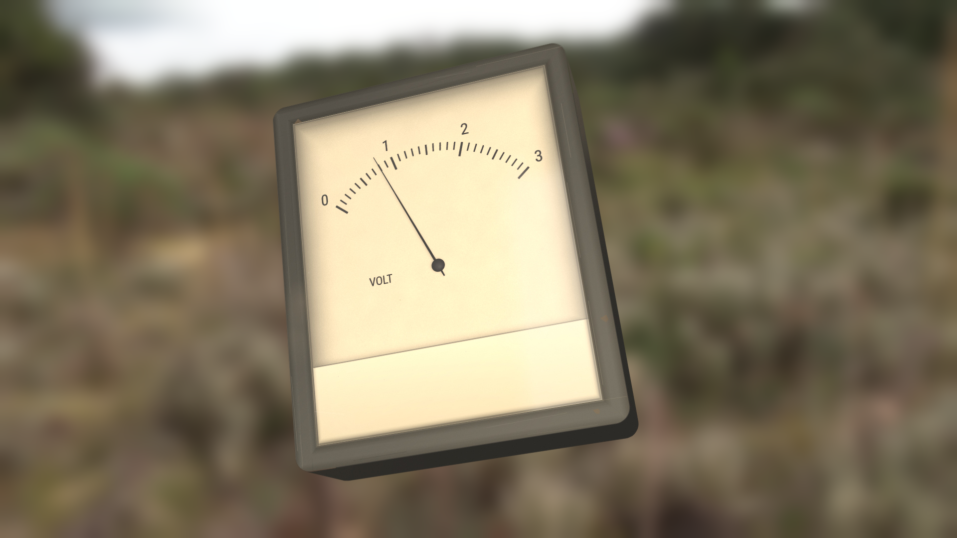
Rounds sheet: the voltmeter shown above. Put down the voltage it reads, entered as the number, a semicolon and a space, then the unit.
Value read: 0.8; V
